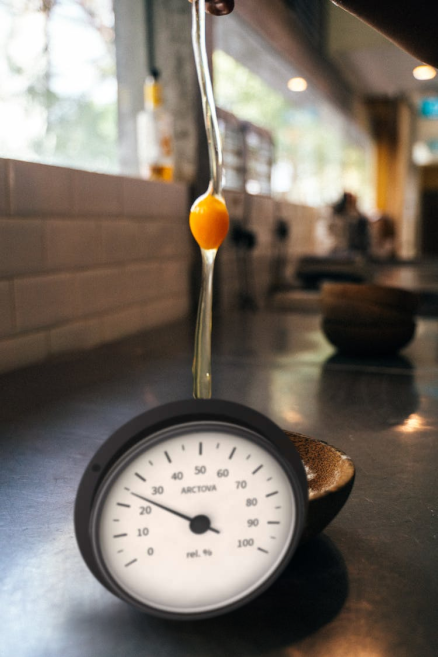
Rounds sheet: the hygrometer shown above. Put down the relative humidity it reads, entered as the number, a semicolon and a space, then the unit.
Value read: 25; %
